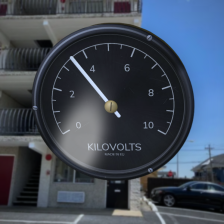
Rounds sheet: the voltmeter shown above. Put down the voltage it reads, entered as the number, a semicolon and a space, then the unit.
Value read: 3.5; kV
